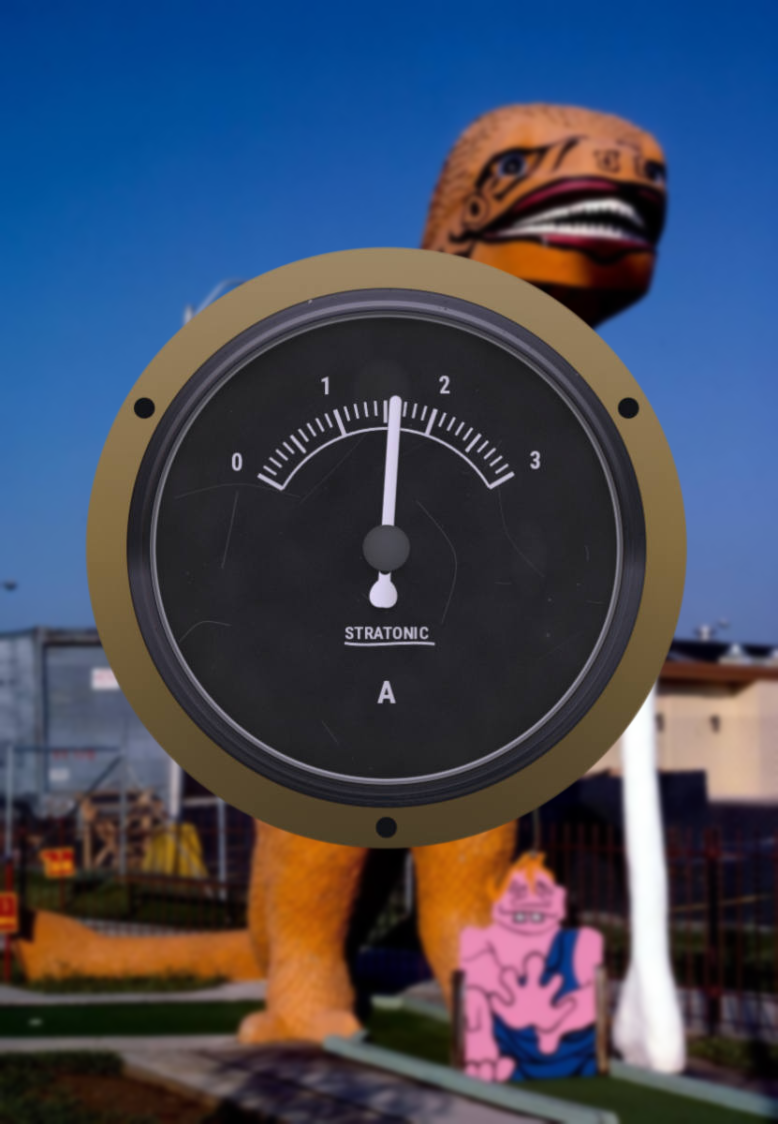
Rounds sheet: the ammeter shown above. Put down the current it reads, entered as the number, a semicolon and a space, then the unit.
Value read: 1.6; A
